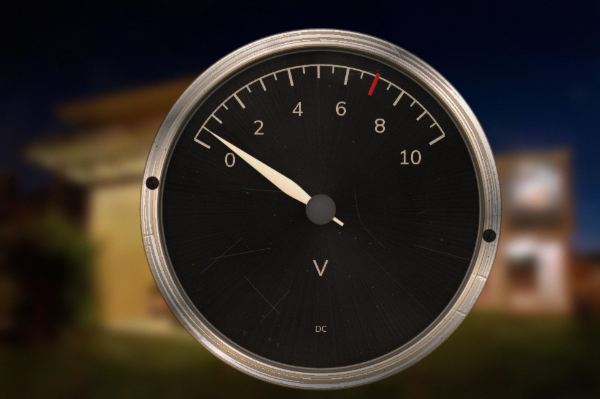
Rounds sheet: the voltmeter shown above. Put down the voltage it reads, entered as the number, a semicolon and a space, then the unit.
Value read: 0.5; V
